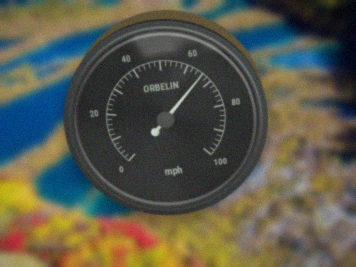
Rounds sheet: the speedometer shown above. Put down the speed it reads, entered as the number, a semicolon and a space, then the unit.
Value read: 66; mph
